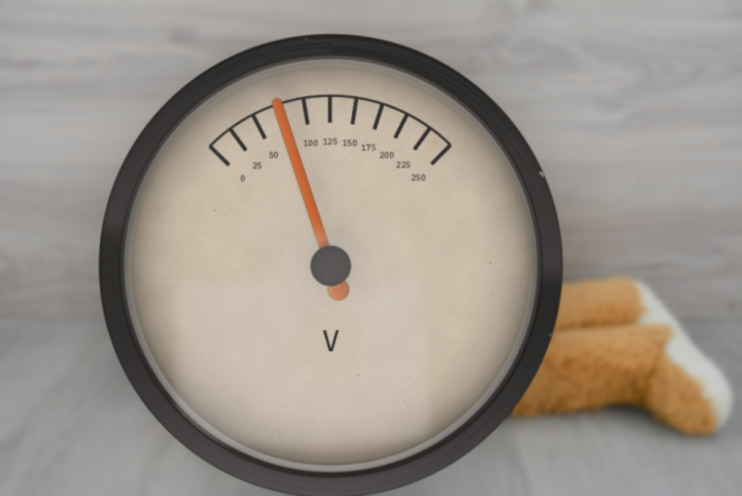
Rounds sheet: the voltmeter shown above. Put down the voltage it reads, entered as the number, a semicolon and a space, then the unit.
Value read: 75; V
